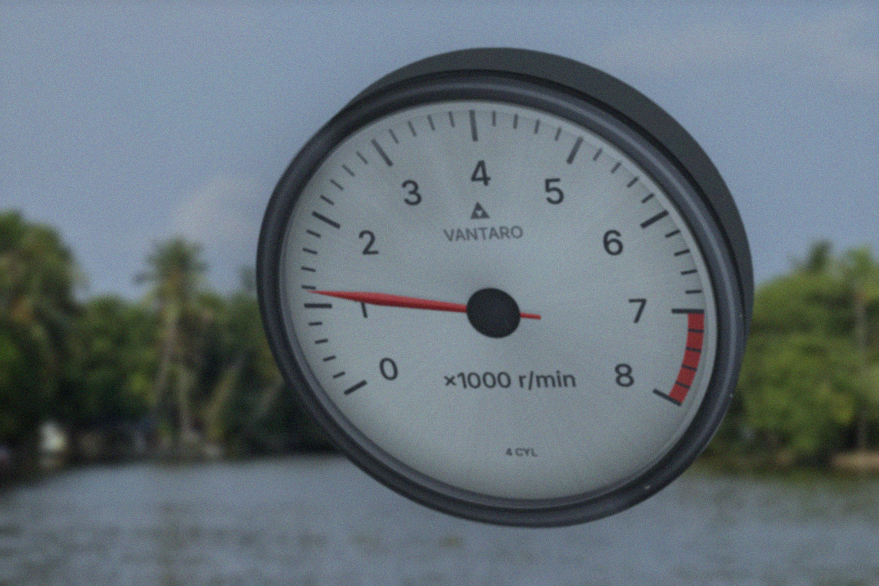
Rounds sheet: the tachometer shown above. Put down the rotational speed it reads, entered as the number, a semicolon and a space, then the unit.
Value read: 1200; rpm
